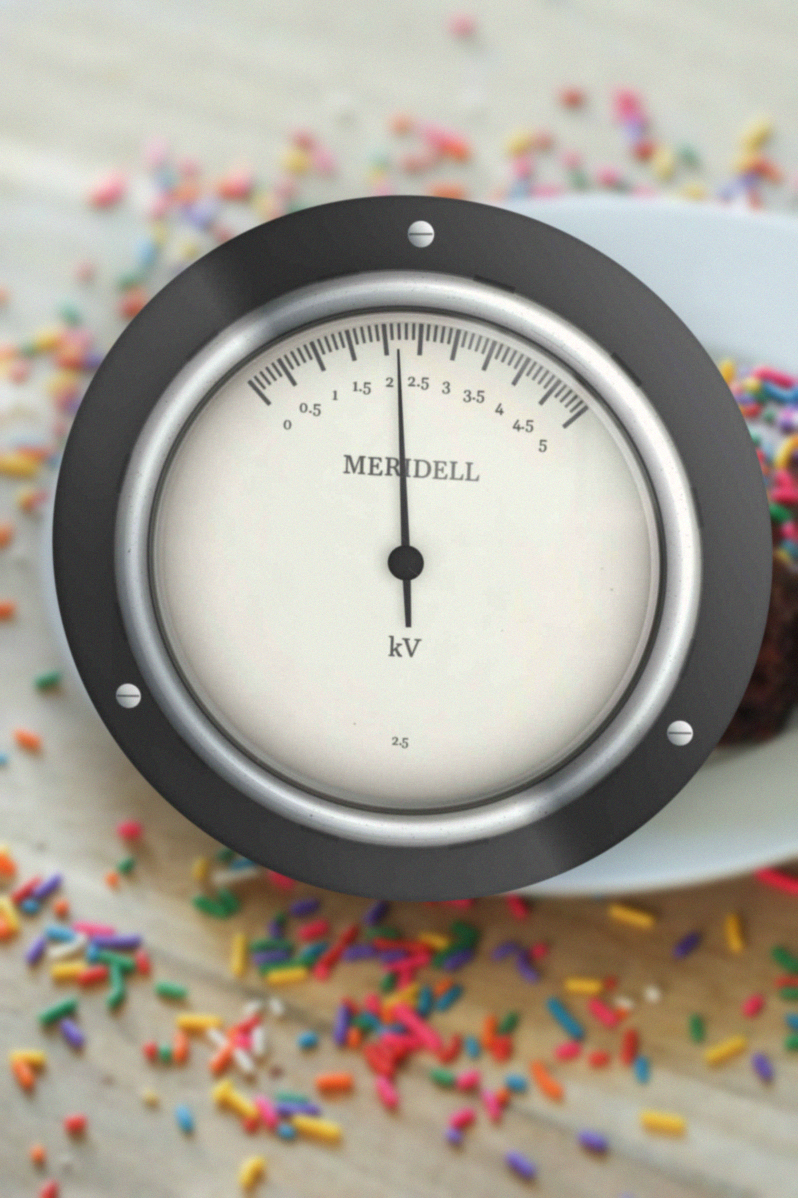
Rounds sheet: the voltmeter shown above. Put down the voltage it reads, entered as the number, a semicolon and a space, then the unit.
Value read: 2.2; kV
